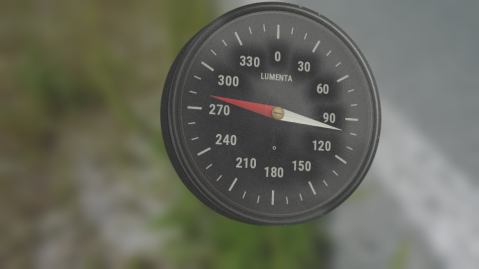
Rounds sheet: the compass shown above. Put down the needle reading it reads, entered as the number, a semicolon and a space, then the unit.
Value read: 280; °
